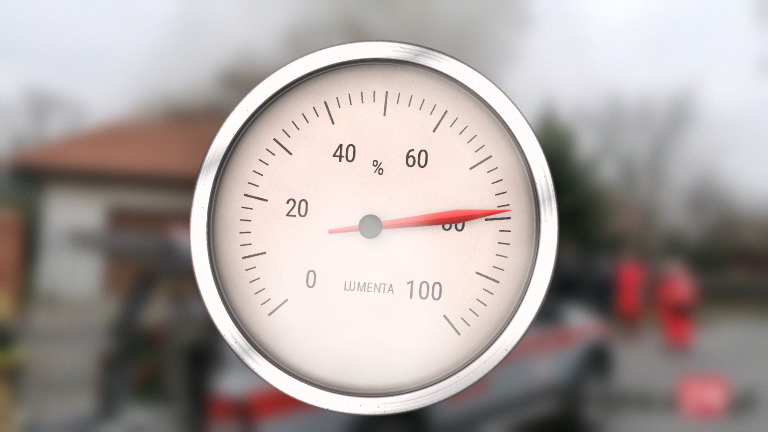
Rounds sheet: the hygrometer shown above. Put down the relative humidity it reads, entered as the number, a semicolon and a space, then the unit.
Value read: 79; %
